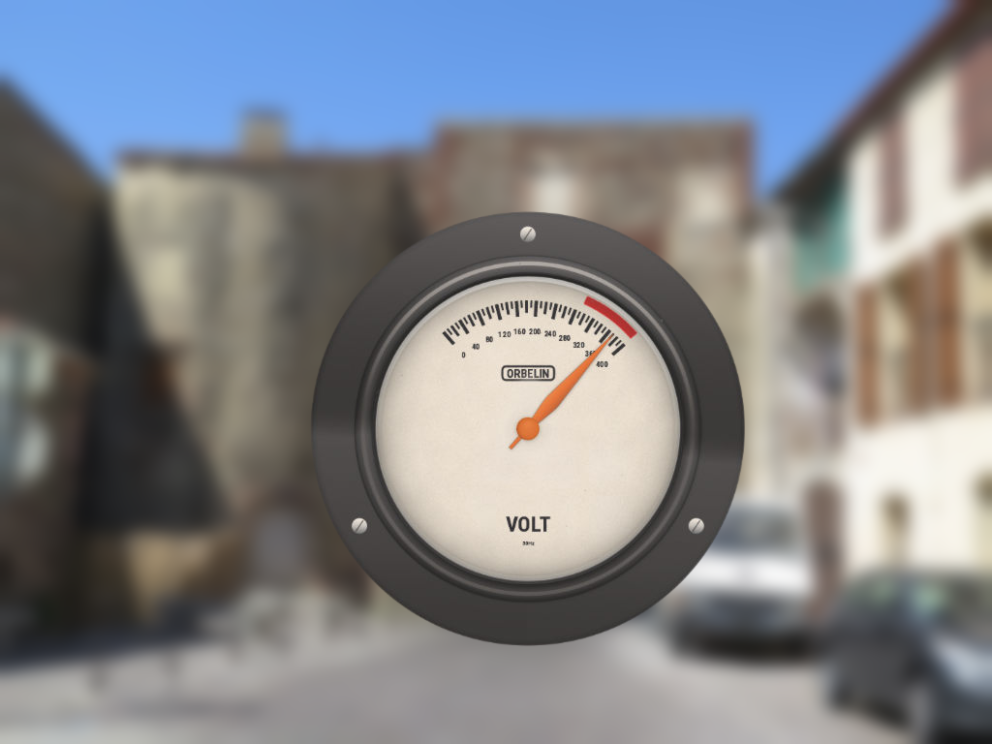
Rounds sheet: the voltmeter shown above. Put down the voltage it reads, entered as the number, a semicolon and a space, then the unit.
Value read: 370; V
